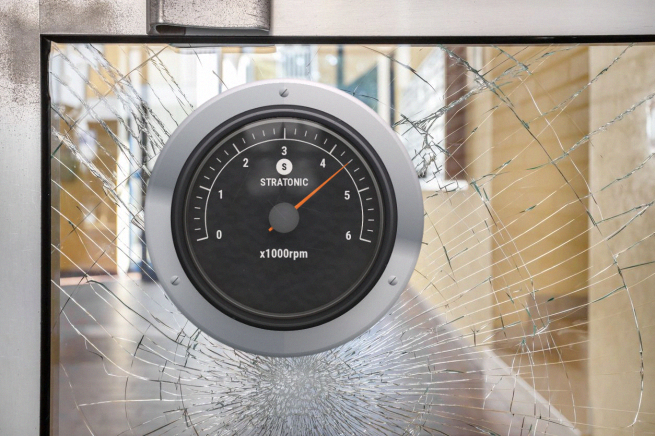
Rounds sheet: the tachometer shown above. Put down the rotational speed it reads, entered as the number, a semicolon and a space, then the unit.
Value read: 4400; rpm
